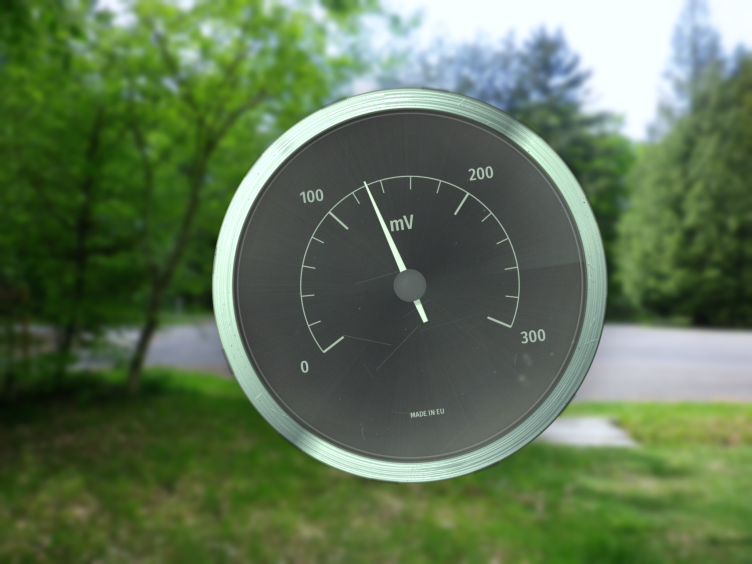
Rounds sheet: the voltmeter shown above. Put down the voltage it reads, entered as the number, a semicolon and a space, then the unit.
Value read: 130; mV
